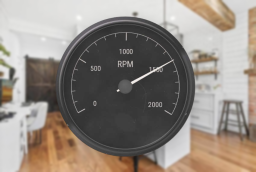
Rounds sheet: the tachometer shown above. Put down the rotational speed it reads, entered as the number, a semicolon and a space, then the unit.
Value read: 1500; rpm
